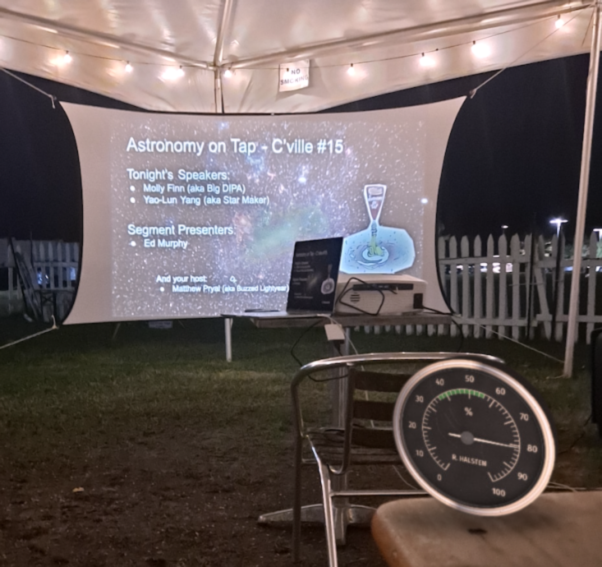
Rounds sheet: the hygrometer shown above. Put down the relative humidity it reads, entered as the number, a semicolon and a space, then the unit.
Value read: 80; %
